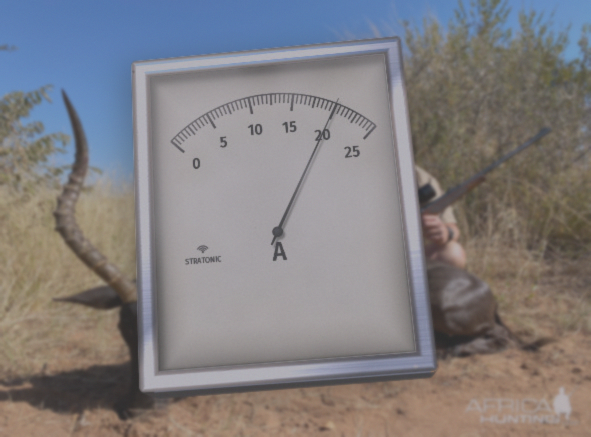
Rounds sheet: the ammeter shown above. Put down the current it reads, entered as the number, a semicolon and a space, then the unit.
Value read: 20; A
